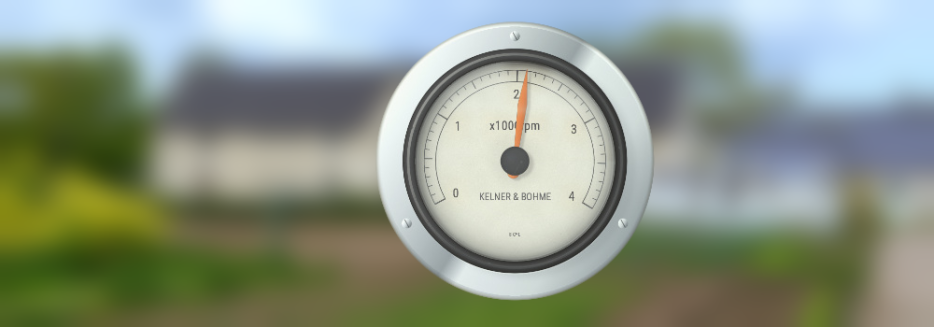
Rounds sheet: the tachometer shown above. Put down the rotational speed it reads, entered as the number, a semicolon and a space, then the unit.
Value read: 2100; rpm
